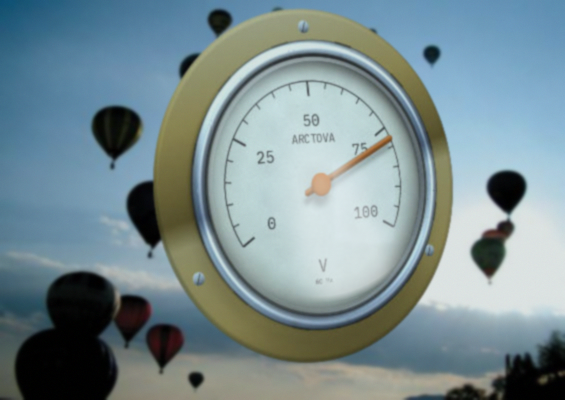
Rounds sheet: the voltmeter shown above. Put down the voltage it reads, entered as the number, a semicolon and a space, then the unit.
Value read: 77.5; V
